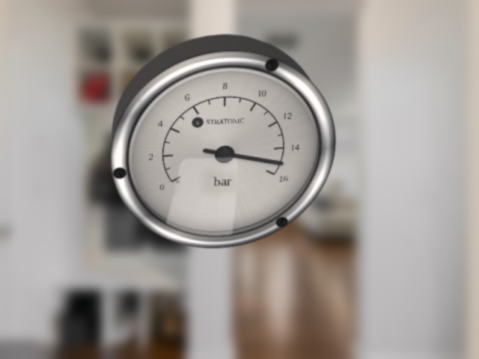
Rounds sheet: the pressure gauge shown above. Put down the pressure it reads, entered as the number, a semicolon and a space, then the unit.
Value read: 15; bar
